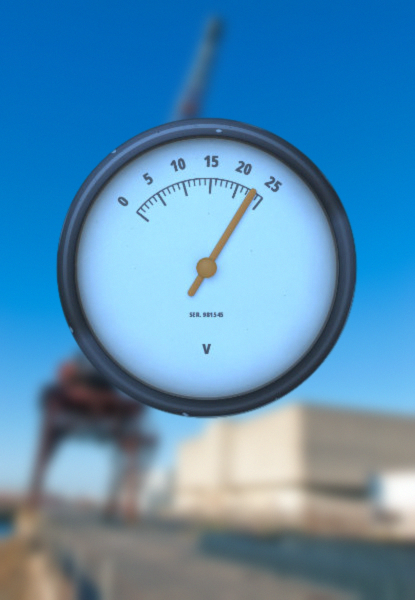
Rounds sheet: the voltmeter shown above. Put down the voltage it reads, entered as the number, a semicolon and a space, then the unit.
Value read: 23; V
